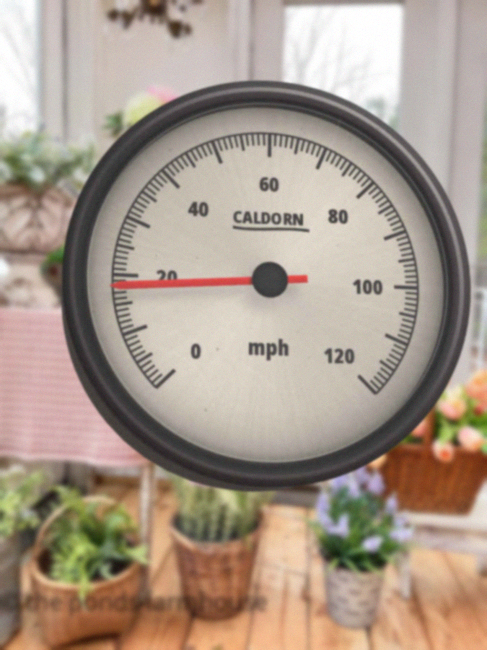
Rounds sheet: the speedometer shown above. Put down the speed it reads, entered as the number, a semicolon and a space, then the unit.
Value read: 18; mph
